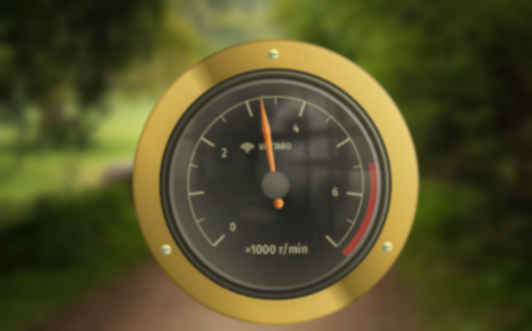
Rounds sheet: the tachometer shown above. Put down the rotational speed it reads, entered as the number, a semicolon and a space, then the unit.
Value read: 3250; rpm
